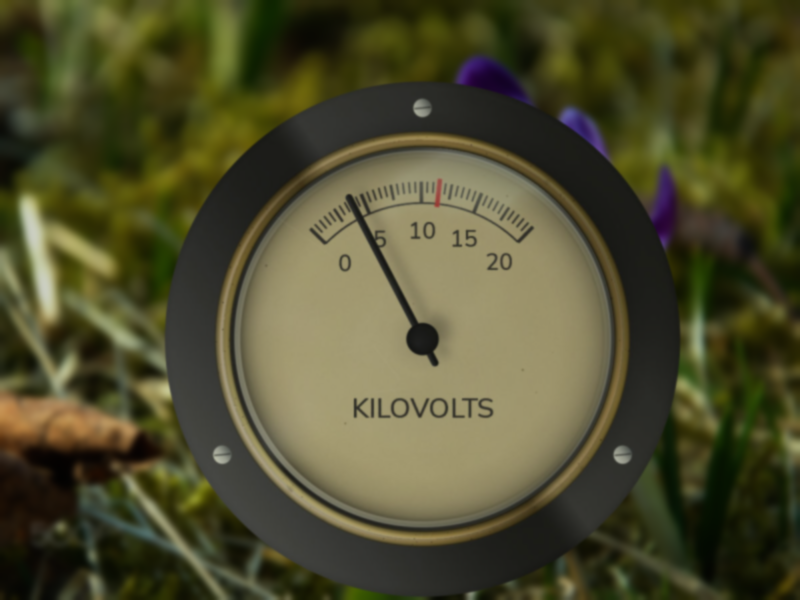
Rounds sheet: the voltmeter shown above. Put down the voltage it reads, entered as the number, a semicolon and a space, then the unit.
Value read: 4; kV
